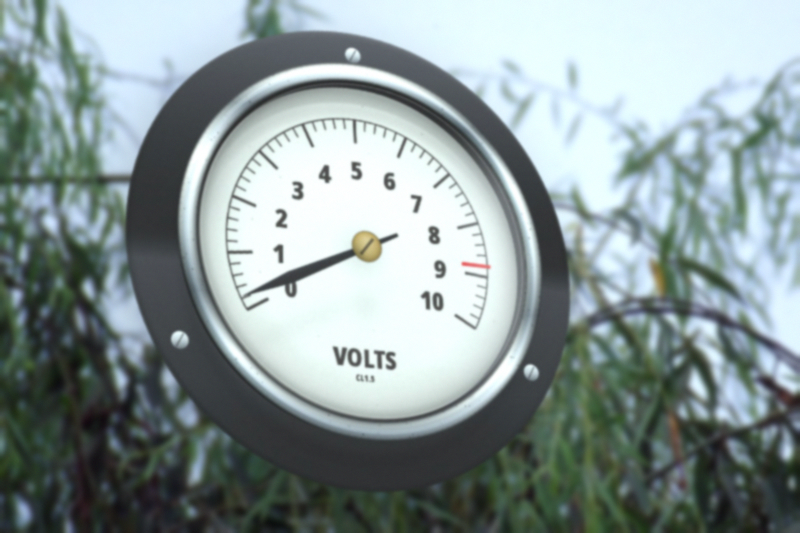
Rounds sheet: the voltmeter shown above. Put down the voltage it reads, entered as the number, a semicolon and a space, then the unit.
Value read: 0.2; V
